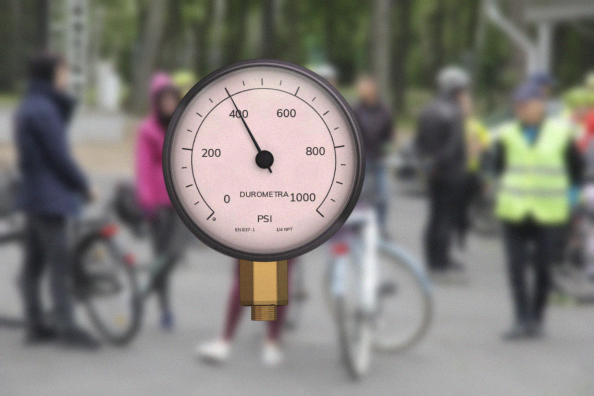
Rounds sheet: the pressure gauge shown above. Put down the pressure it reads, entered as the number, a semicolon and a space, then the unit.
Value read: 400; psi
